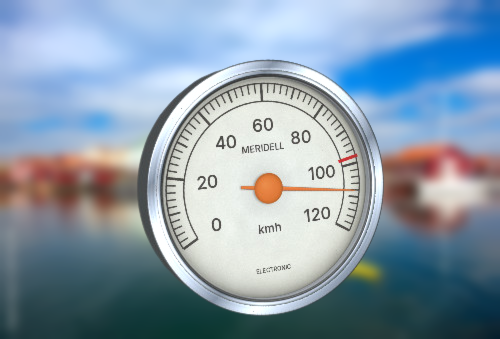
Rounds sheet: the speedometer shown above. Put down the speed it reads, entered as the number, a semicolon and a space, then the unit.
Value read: 108; km/h
